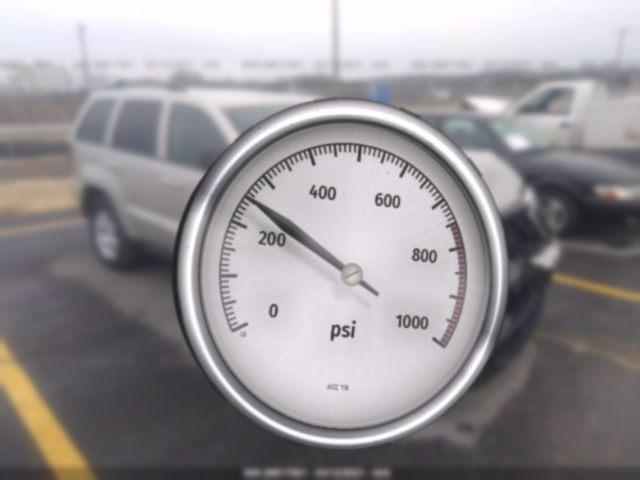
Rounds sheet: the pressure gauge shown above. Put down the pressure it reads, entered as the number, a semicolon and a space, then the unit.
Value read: 250; psi
